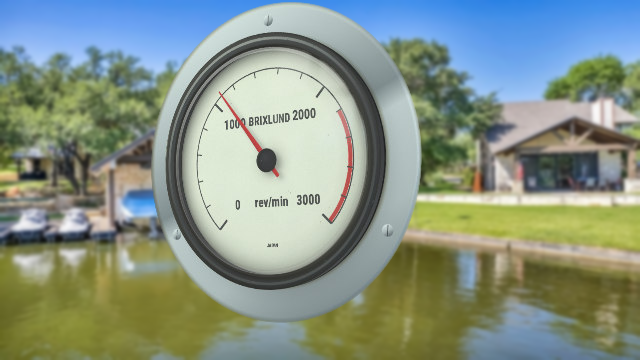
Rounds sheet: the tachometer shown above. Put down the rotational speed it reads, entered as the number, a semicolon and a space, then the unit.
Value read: 1100; rpm
